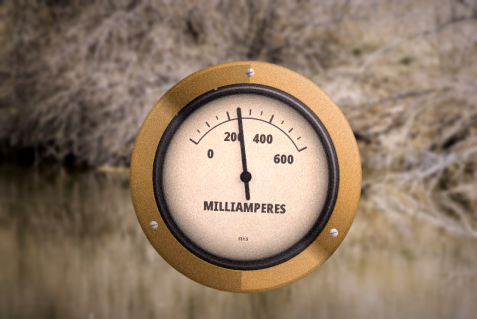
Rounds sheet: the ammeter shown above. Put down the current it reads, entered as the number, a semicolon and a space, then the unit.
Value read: 250; mA
